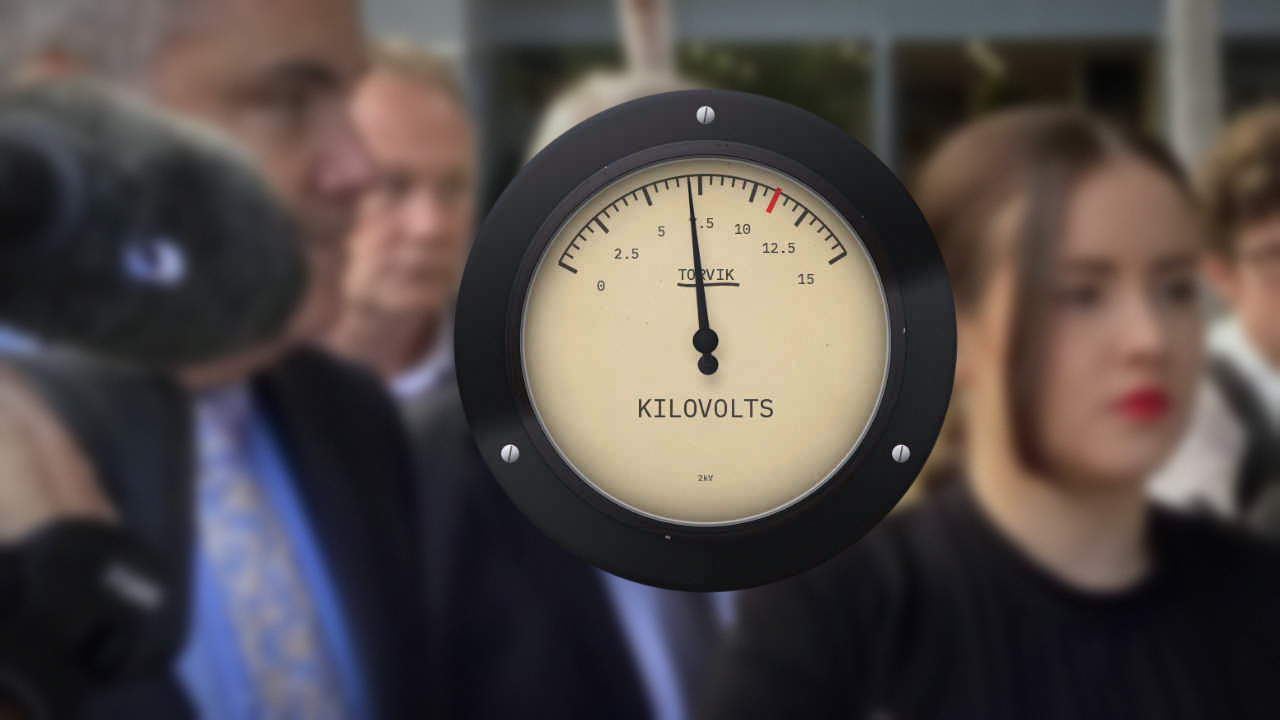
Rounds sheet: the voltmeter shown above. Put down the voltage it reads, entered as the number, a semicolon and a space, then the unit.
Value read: 7; kV
